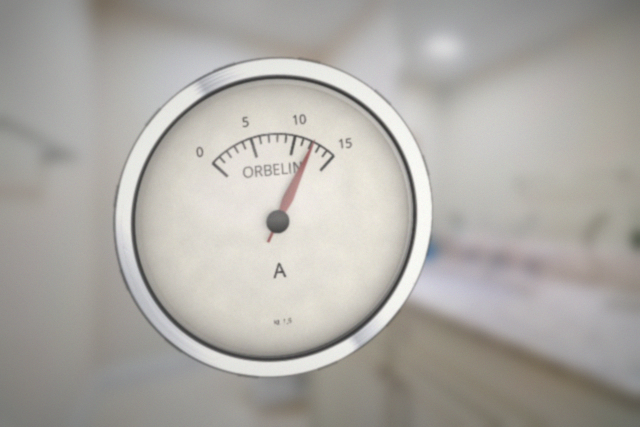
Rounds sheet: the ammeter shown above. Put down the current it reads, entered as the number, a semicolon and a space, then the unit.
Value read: 12; A
